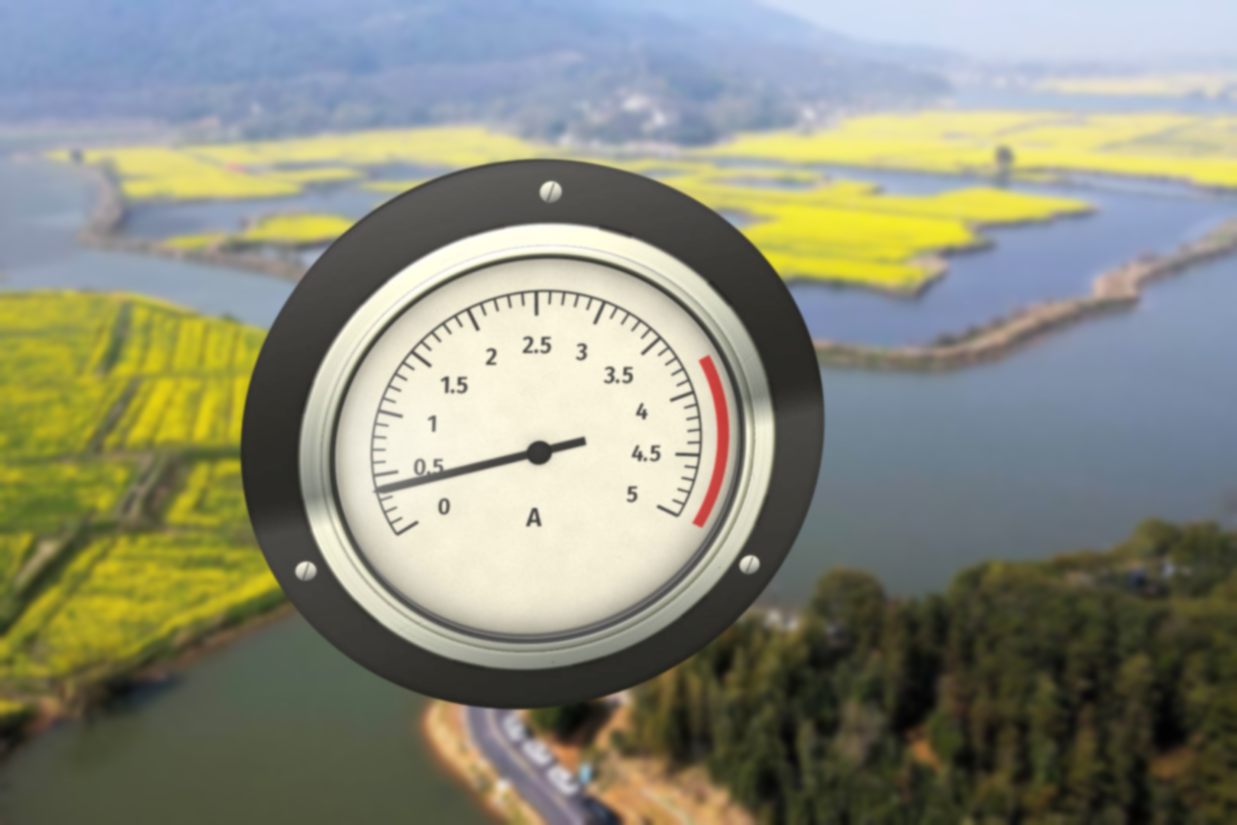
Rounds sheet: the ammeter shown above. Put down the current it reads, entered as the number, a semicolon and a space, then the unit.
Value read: 0.4; A
